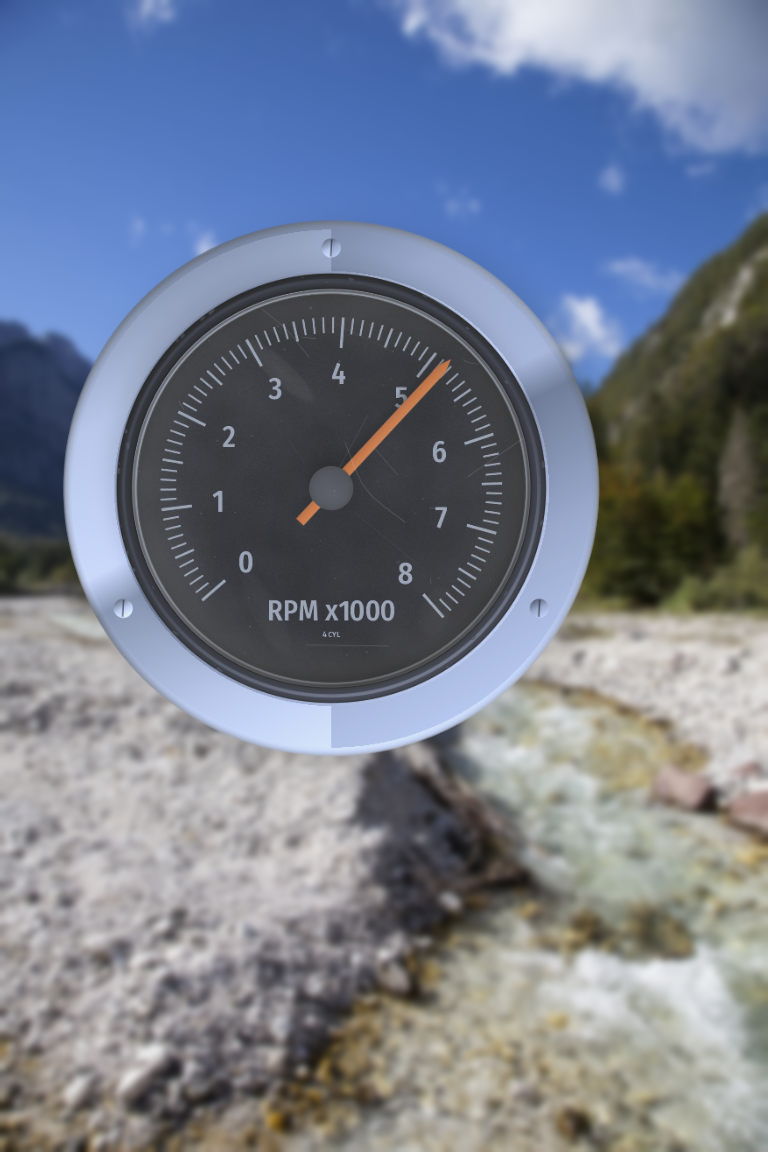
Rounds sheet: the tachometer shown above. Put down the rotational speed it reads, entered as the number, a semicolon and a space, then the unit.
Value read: 5150; rpm
